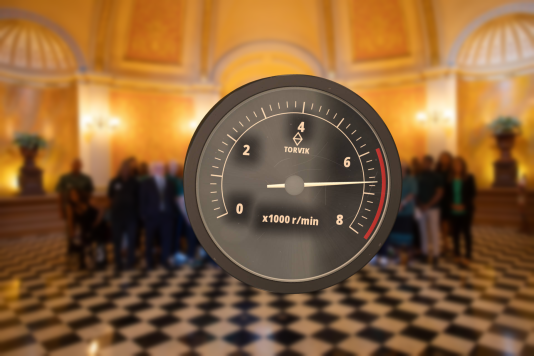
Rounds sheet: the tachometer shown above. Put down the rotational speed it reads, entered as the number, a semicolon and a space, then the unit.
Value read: 6700; rpm
